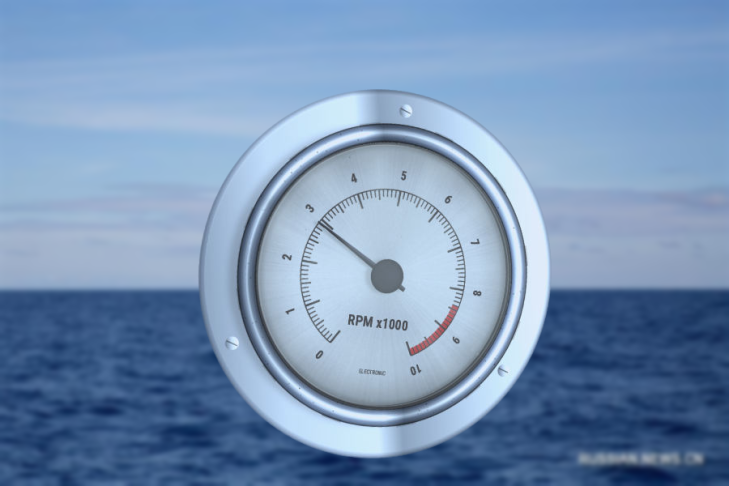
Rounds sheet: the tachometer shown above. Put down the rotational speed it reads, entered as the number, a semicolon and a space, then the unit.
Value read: 2900; rpm
